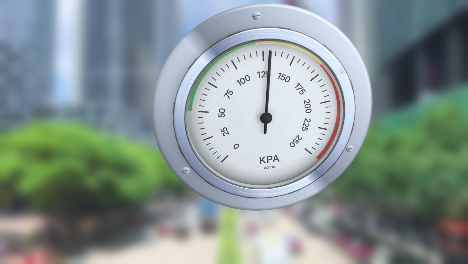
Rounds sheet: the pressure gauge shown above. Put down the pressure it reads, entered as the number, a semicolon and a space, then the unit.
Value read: 130; kPa
